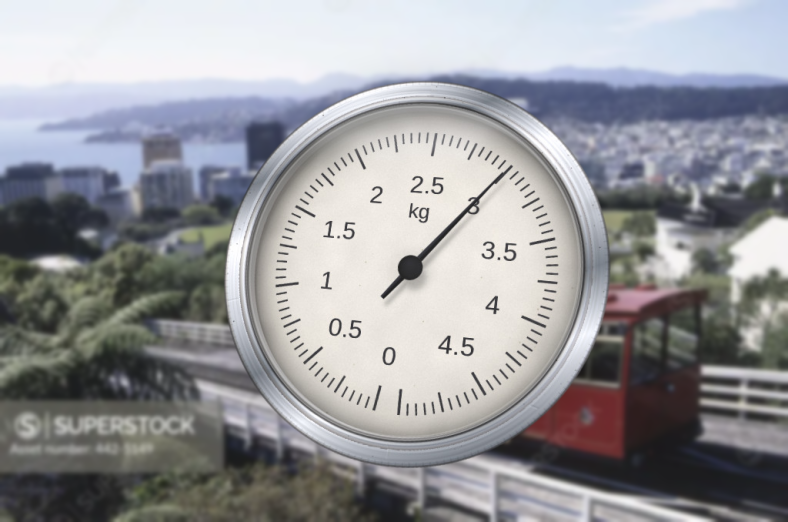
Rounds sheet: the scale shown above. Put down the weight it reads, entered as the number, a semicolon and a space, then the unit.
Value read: 3; kg
